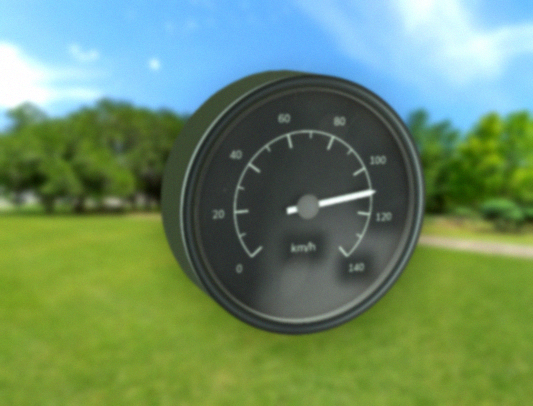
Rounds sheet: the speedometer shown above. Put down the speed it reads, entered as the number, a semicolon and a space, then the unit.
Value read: 110; km/h
